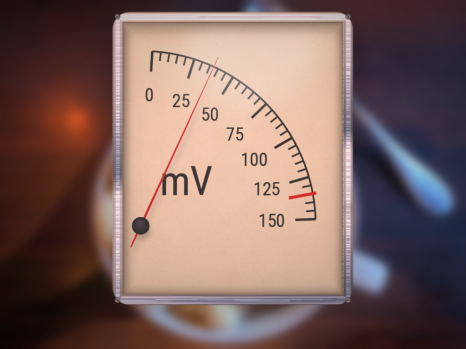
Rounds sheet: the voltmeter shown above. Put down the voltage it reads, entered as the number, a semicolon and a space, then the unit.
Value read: 37.5; mV
